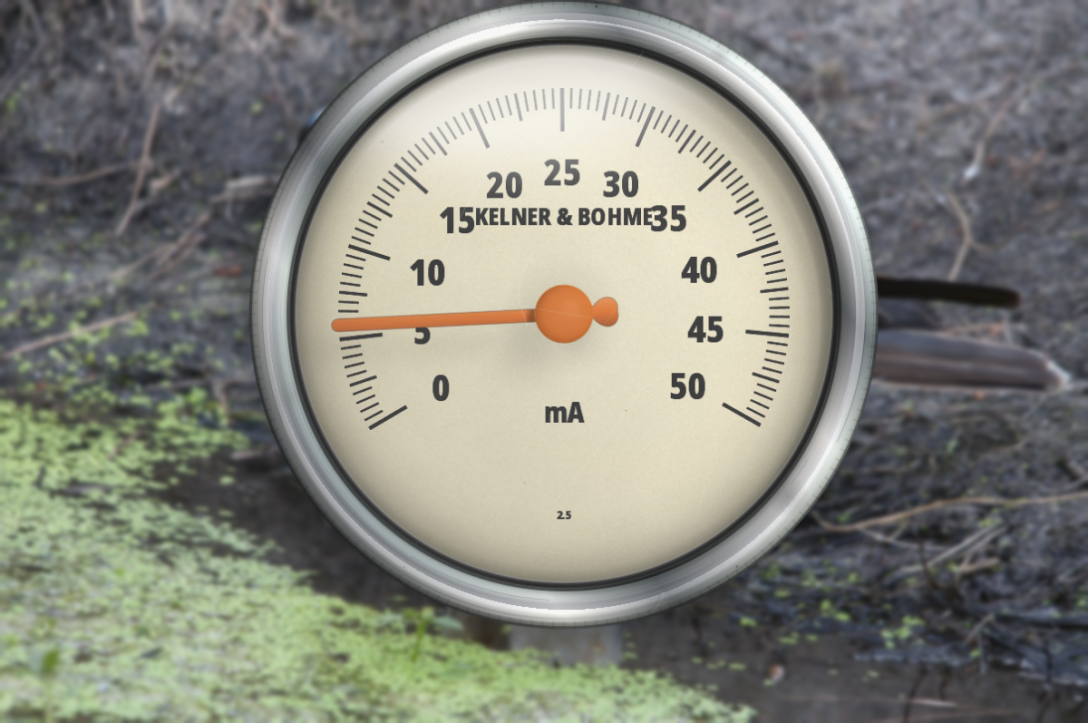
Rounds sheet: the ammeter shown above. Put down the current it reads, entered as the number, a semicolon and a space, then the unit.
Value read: 5.75; mA
